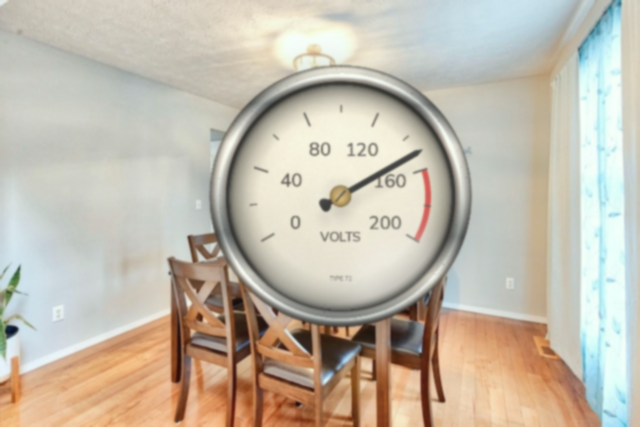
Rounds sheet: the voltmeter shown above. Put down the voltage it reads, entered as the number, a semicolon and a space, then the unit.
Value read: 150; V
